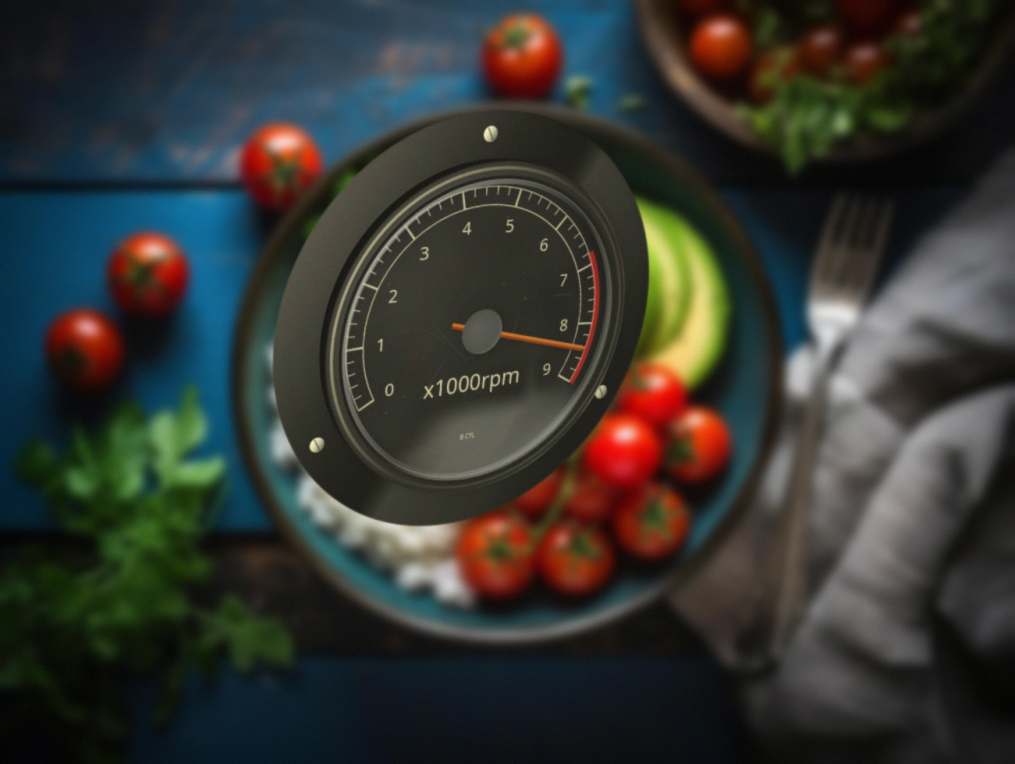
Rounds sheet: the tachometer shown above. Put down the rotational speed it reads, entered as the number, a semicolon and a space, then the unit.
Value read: 8400; rpm
